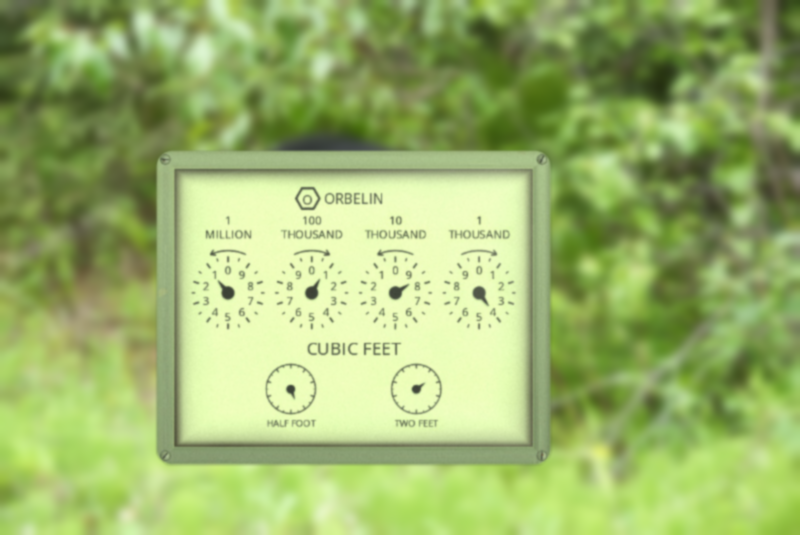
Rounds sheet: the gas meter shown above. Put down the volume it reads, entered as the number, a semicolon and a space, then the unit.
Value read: 108400; ft³
